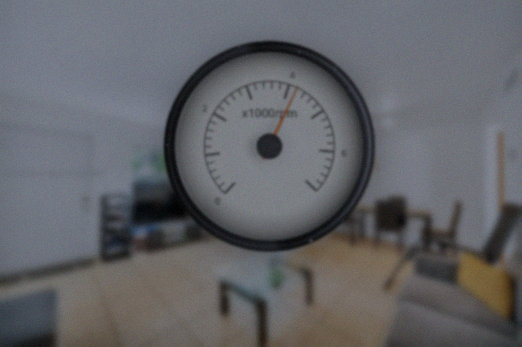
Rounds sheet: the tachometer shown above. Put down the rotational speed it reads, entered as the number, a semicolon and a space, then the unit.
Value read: 4200; rpm
